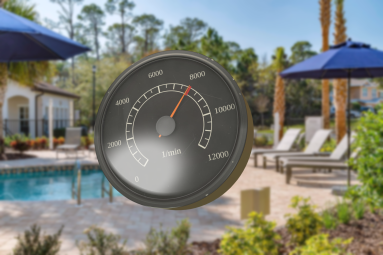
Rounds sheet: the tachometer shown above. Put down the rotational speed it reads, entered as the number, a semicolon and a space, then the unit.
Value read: 8000; rpm
